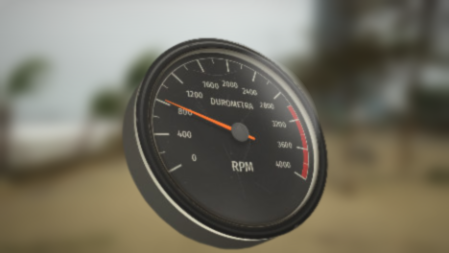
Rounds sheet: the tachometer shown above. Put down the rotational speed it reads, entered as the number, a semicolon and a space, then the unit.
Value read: 800; rpm
